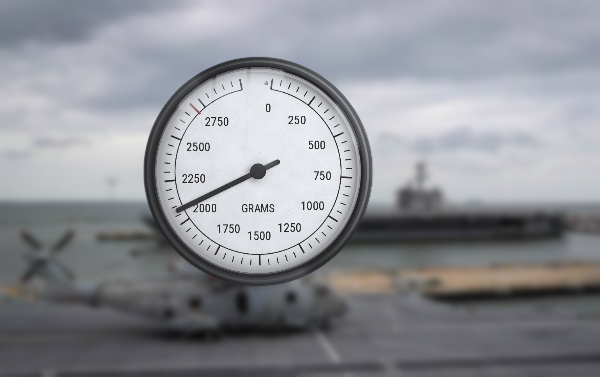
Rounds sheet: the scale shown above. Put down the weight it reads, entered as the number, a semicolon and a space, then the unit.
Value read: 2075; g
